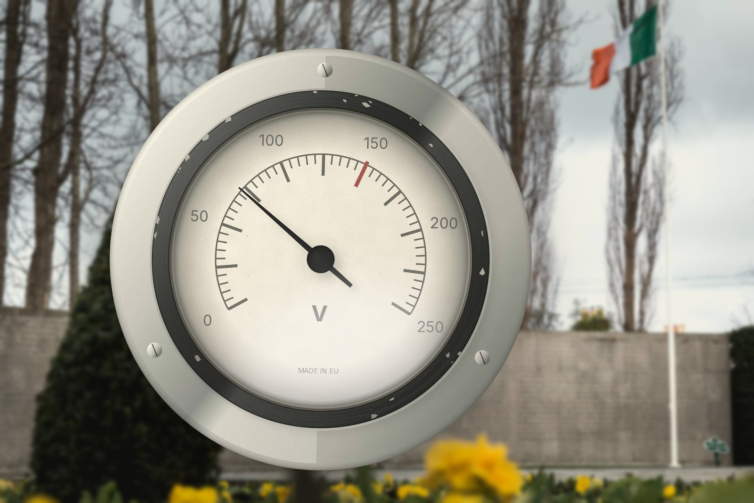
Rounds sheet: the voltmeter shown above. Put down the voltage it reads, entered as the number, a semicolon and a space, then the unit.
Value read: 72.5; V
